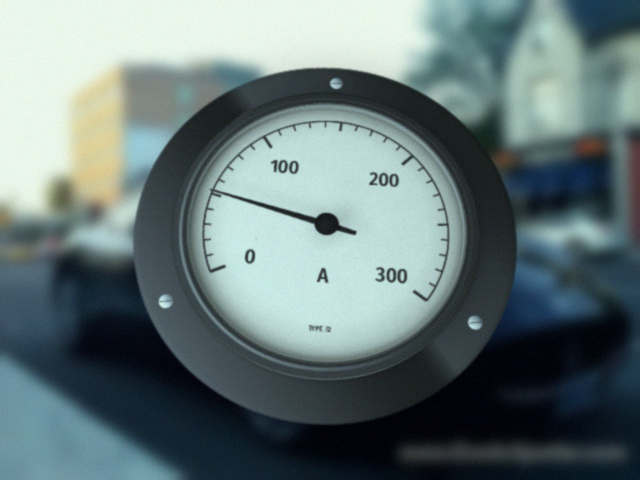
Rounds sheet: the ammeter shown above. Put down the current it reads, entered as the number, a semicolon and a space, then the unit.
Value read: 50; A
